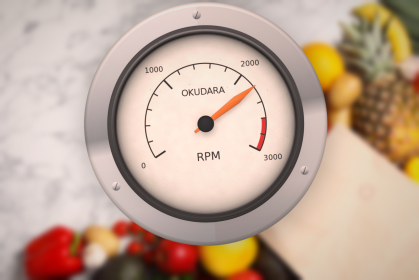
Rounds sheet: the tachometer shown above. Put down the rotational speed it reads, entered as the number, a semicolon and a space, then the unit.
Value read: 2200; rpm
